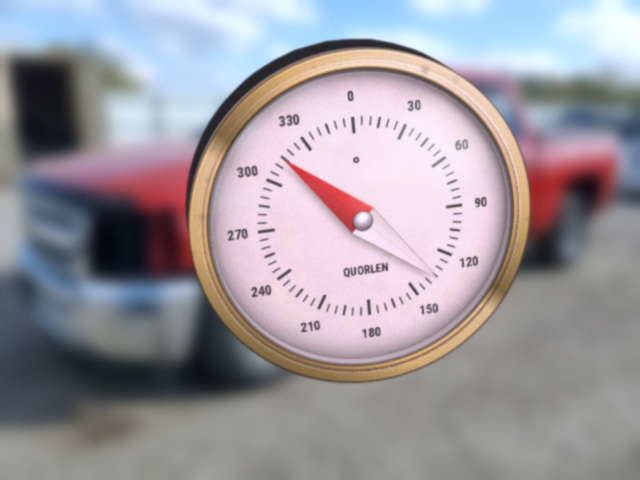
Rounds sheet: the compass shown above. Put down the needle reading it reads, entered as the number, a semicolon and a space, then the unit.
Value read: 315; °
